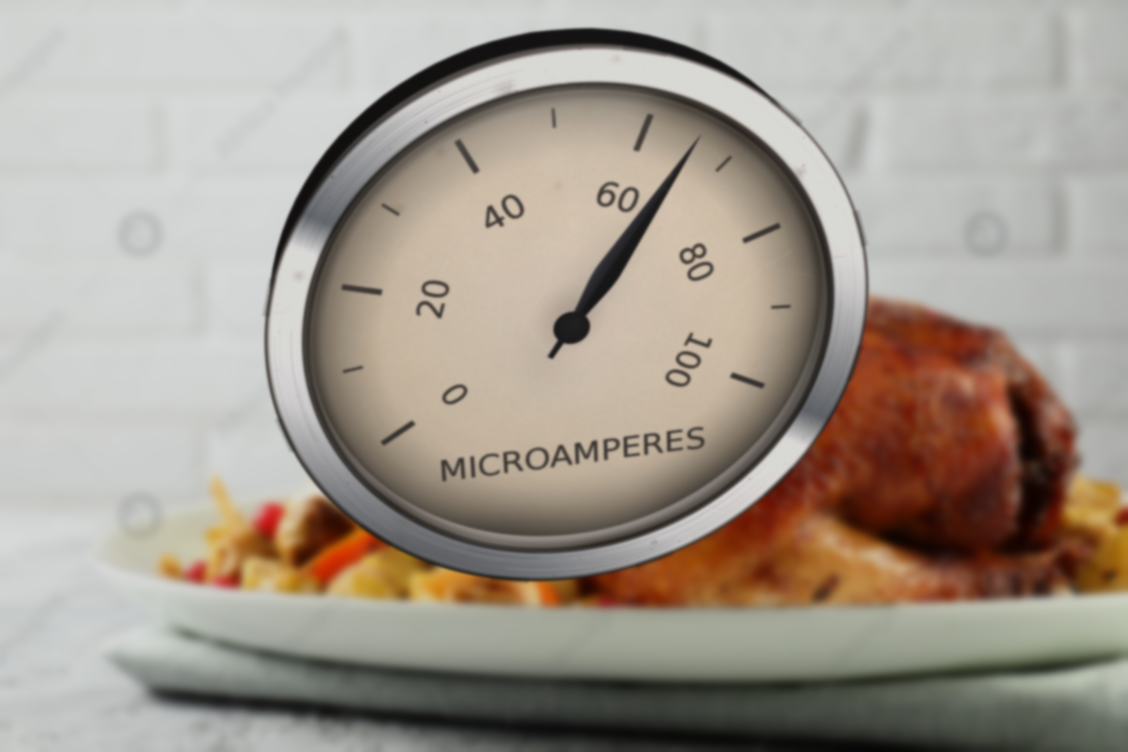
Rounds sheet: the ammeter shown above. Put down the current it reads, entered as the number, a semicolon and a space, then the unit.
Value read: 65; µA
